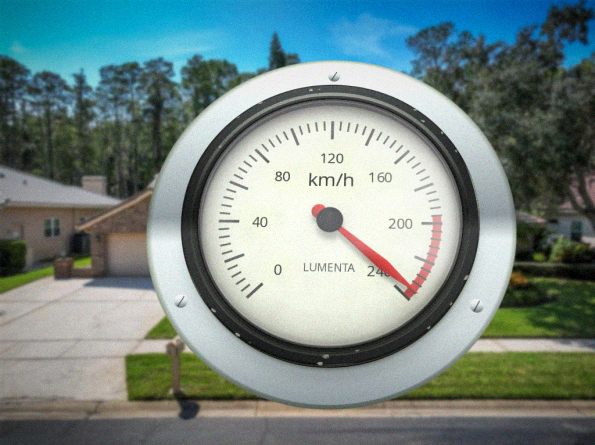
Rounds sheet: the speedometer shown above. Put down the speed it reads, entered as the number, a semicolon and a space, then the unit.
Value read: 236; km/h
